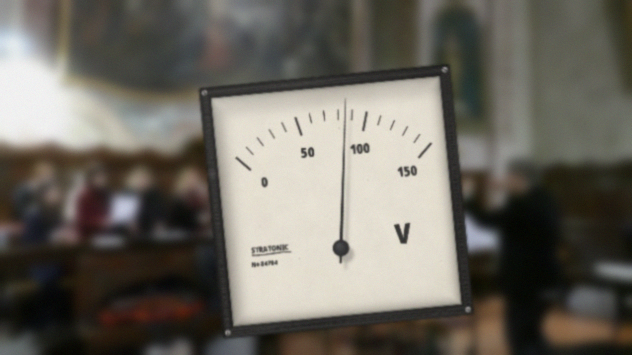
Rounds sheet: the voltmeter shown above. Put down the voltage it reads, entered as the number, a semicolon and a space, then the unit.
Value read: 85; V
